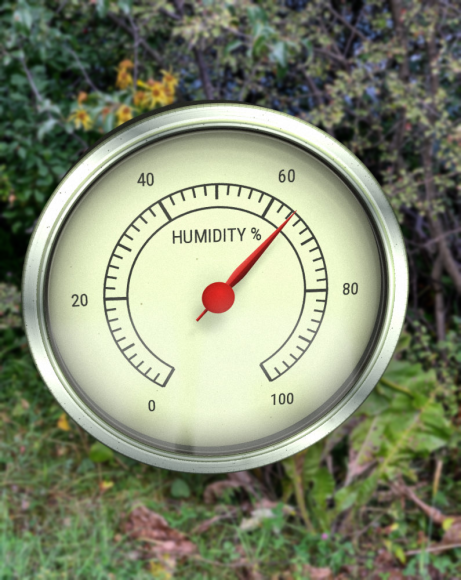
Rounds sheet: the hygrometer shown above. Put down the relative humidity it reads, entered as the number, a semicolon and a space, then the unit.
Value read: 64; %
